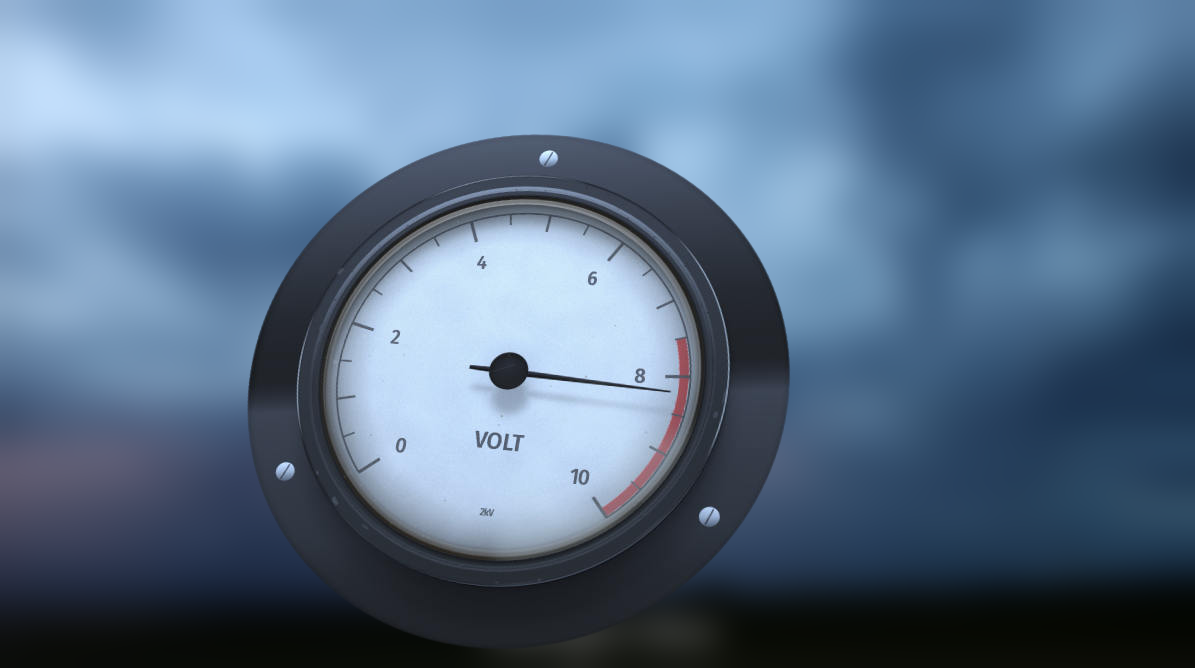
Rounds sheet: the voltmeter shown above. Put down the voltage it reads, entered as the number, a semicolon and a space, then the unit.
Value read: 8.25; V
